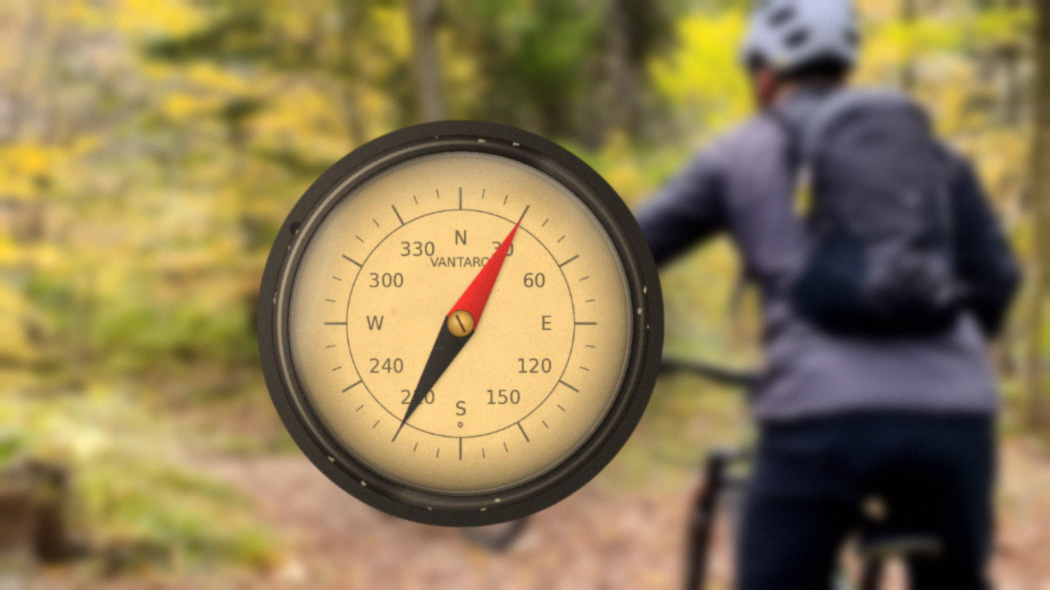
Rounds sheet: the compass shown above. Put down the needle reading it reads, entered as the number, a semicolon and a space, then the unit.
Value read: 30; °
